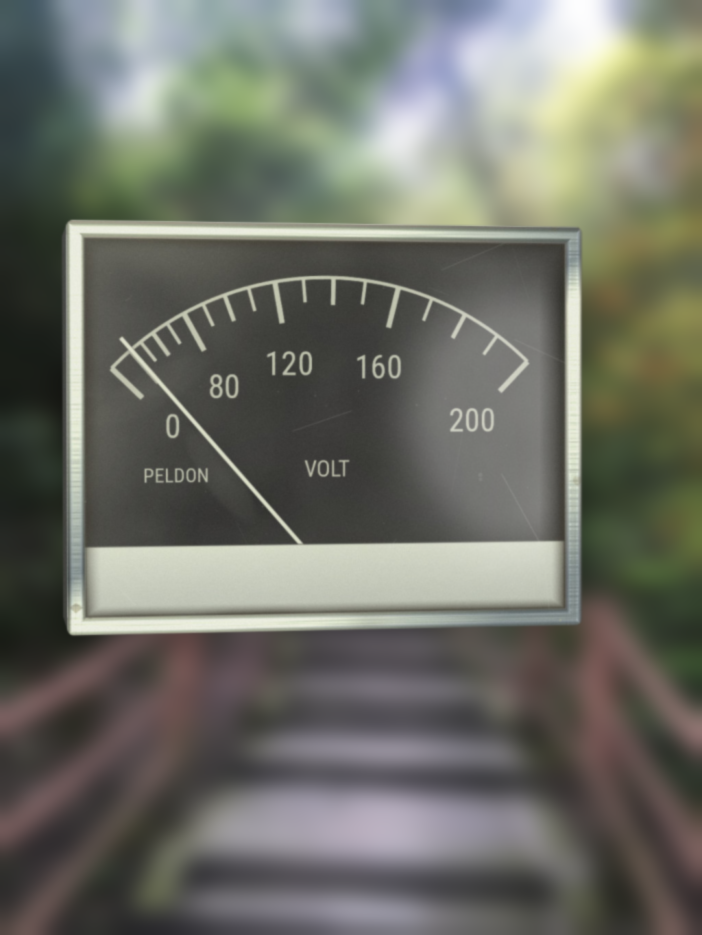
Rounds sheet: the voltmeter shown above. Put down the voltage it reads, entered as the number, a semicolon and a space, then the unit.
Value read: 40; V
